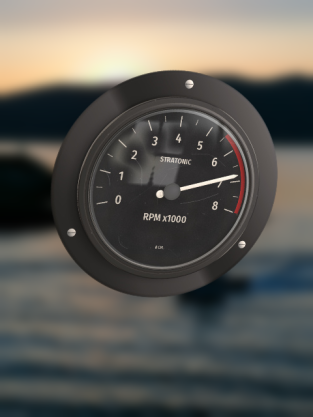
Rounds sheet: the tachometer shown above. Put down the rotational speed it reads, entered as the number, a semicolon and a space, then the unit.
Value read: 6750; rpm
